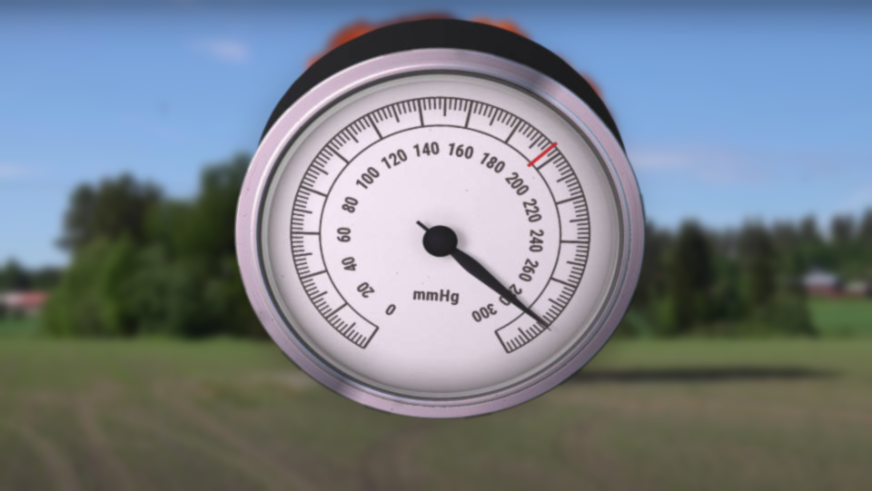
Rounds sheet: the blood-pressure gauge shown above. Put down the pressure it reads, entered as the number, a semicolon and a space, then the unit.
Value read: 280; mmHg
